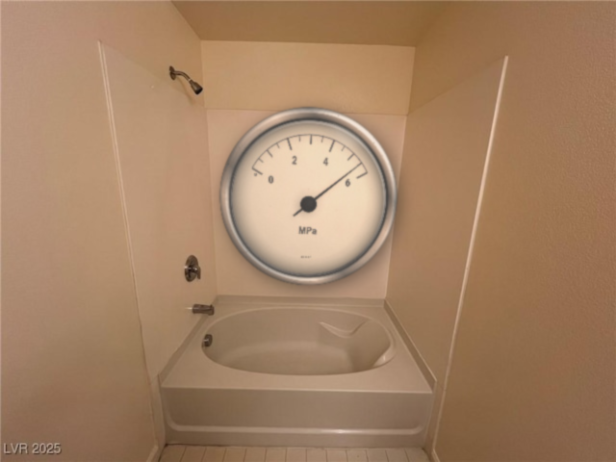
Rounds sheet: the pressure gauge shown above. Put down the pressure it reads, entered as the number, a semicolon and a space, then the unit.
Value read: 5.5; MPa
